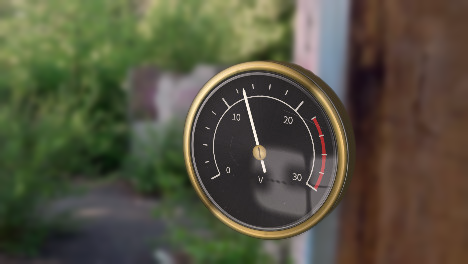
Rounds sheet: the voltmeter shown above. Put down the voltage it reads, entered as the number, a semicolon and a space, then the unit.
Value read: 13; V
